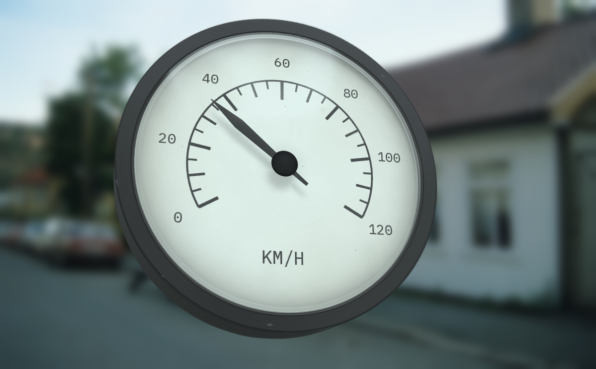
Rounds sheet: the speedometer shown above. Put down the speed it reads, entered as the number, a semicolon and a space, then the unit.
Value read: 35; km/h
